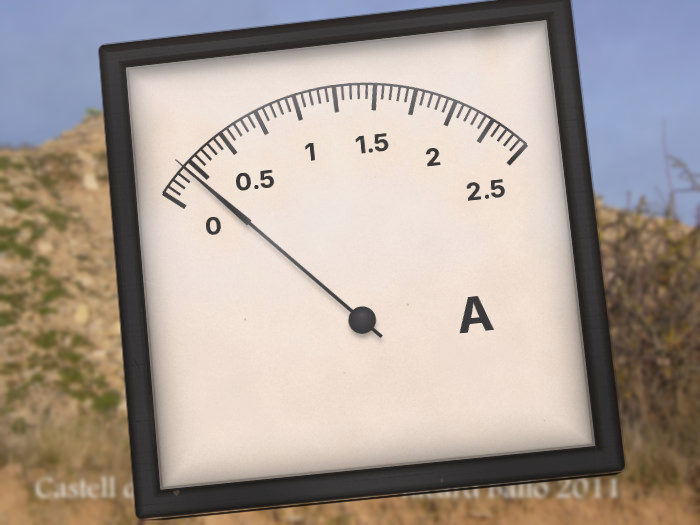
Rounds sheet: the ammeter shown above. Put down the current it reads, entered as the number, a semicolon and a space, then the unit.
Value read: 0.2; A
